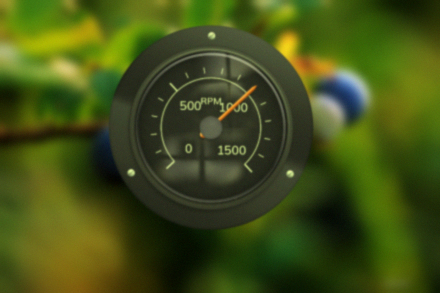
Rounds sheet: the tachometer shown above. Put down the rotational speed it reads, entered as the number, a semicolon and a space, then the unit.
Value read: 1000; rpm
